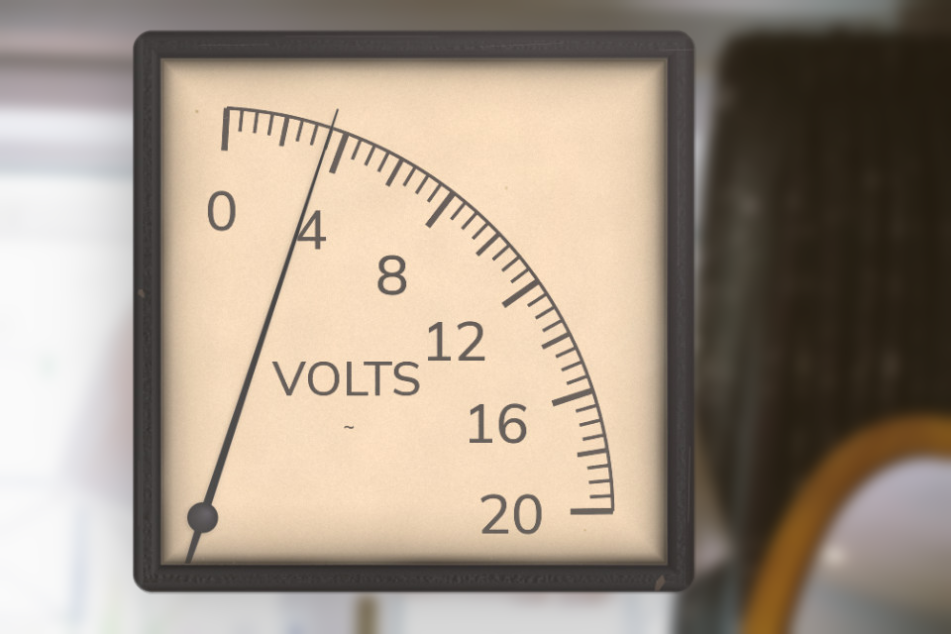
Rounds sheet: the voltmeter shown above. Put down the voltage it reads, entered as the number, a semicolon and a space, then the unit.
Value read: 3.5; V
